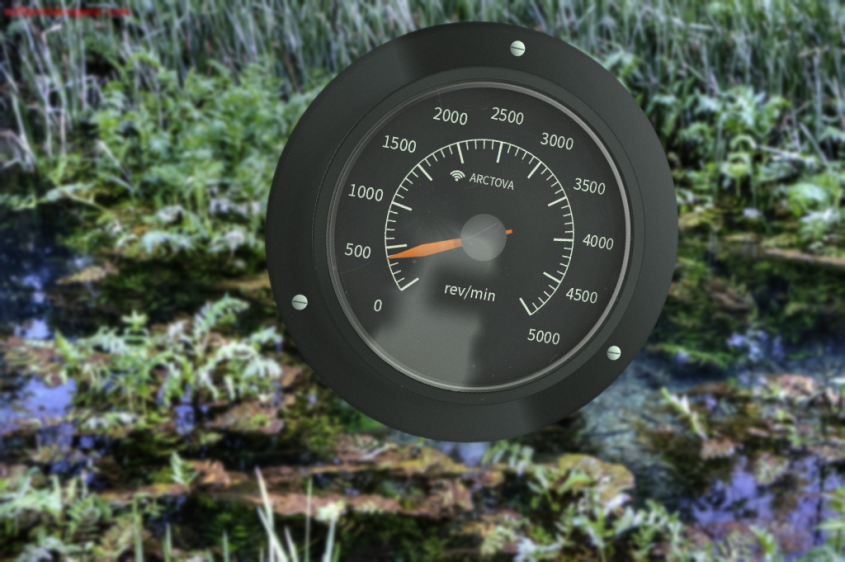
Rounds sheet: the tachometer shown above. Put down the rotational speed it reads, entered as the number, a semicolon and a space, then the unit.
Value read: 400; rpm
